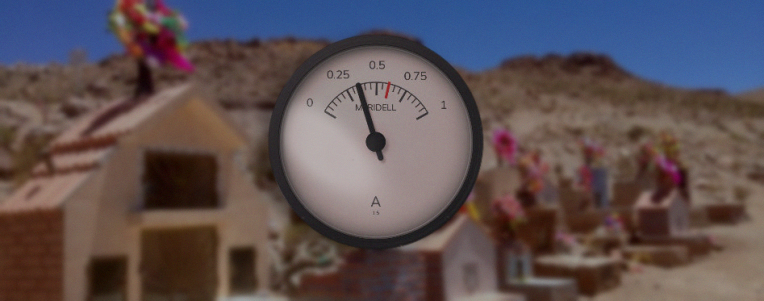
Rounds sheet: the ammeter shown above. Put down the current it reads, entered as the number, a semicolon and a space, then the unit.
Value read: 0.35; A
